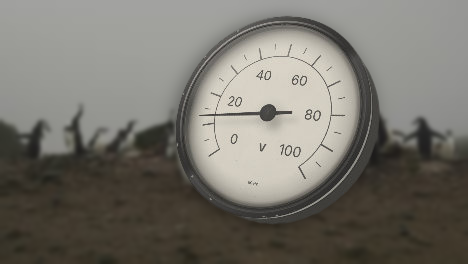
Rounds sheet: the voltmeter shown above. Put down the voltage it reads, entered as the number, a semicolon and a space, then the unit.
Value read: 12.5; V
